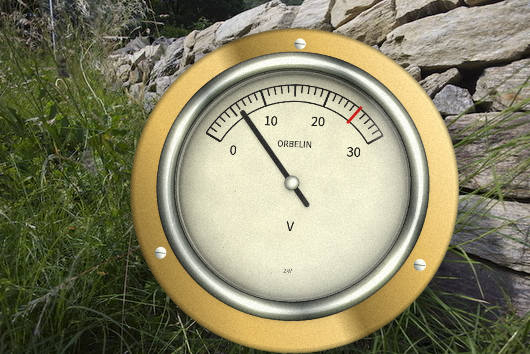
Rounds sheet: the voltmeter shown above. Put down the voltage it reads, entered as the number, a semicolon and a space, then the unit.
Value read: 6; V
